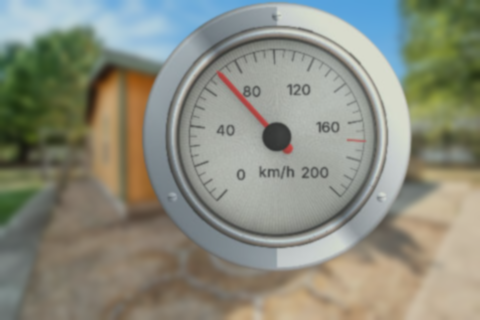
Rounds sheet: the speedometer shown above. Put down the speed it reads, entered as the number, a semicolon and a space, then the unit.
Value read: 70; km/h
